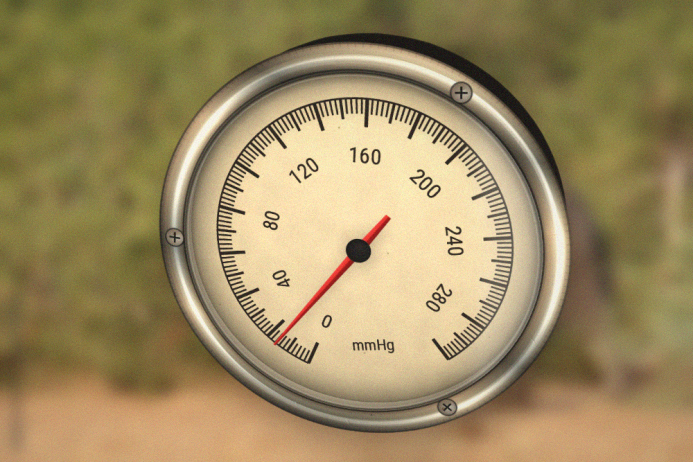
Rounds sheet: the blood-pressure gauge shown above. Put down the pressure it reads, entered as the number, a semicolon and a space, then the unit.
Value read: 16; mmHg
